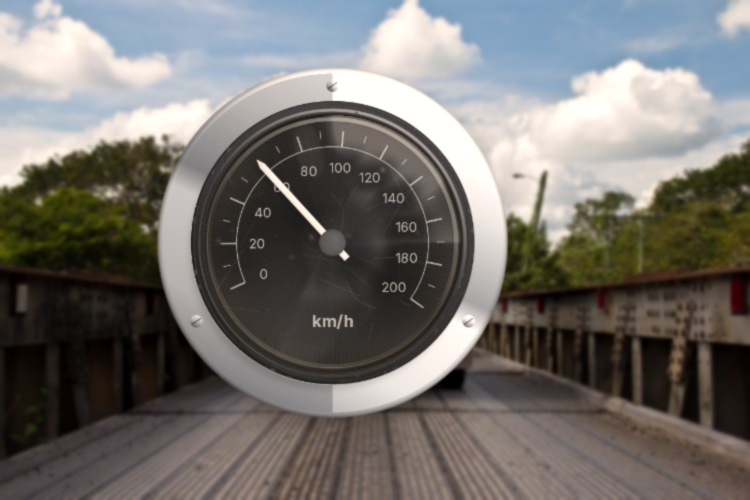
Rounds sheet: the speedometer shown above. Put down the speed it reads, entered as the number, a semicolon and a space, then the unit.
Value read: 60; km/h
